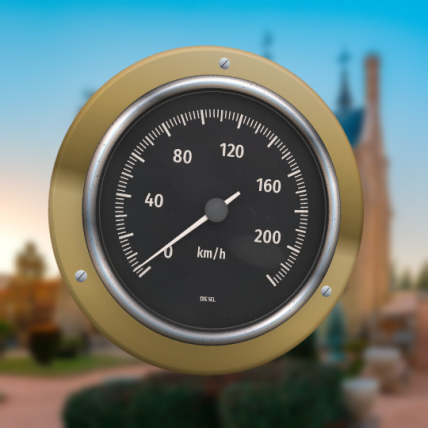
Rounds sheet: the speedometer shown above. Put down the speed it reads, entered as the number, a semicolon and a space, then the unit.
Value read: 4; km/h
